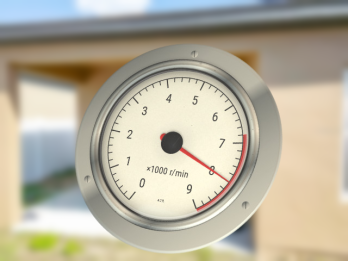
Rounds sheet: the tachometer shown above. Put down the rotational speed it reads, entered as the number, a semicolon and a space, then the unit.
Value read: 8000; rpm
